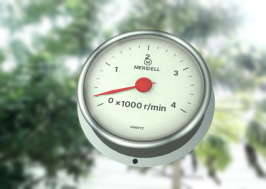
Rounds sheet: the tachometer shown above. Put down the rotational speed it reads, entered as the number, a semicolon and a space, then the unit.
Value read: 200; rpm
